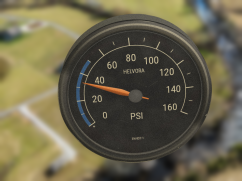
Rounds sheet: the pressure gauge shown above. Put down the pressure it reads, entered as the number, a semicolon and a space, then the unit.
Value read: 35; psi
